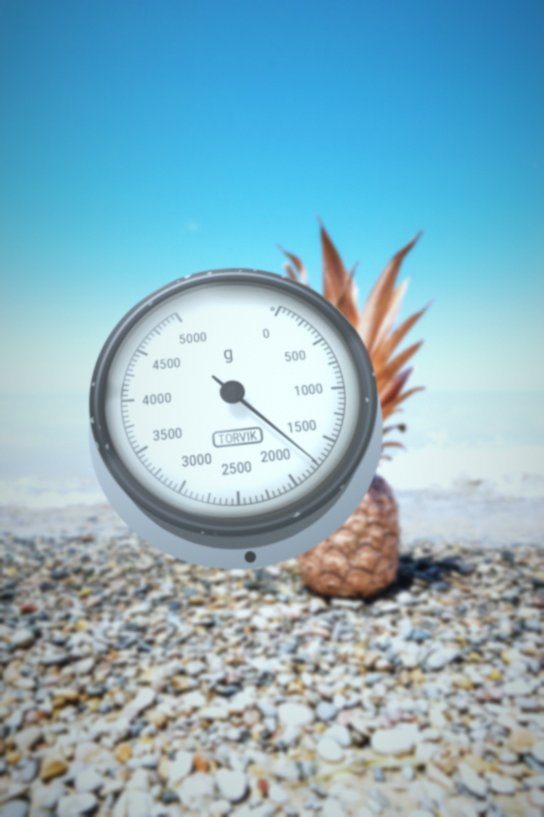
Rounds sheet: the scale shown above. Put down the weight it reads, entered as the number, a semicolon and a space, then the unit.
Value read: 1750; g
